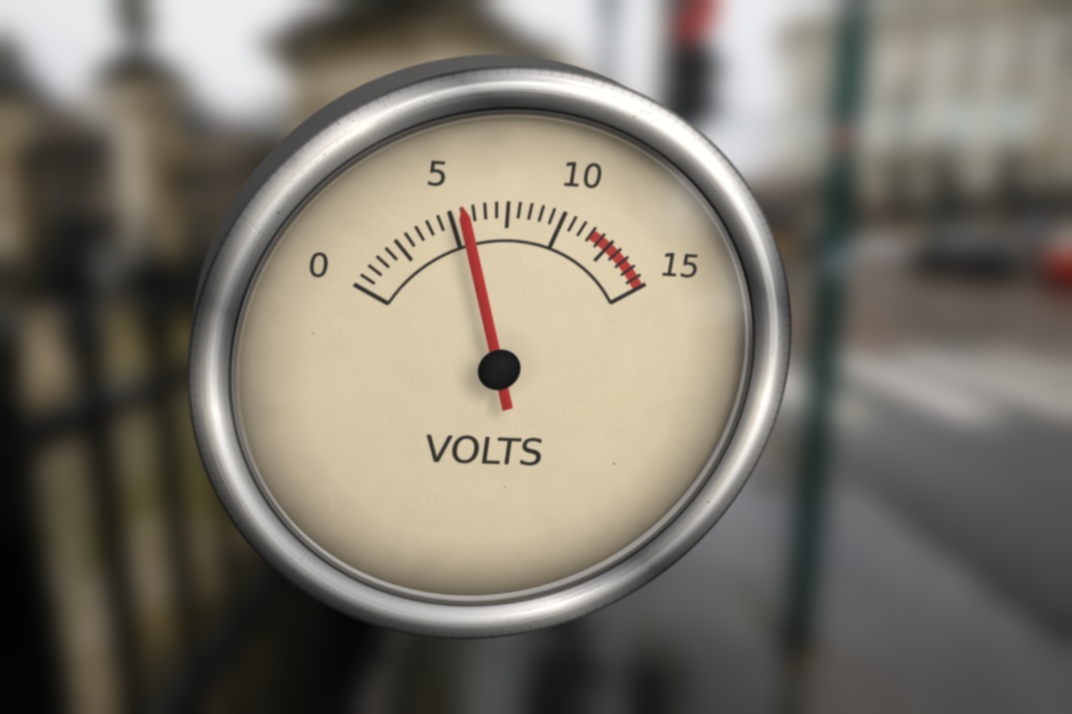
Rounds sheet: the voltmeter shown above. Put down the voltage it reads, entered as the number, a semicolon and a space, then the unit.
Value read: 5.5; V
